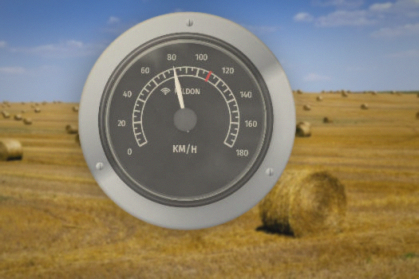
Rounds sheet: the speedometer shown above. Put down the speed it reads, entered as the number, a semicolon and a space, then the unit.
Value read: 80; km/h
